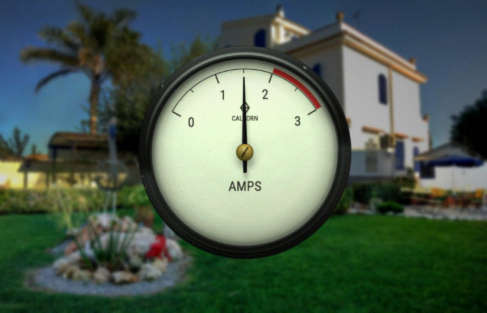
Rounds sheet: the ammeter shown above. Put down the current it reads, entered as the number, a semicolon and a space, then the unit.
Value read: 1.5; A
